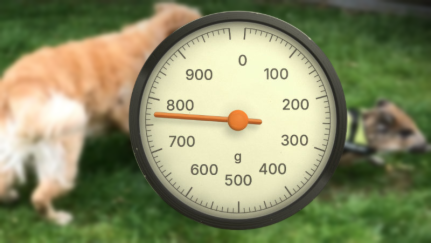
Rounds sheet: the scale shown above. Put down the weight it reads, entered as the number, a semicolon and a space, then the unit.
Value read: 770; g
